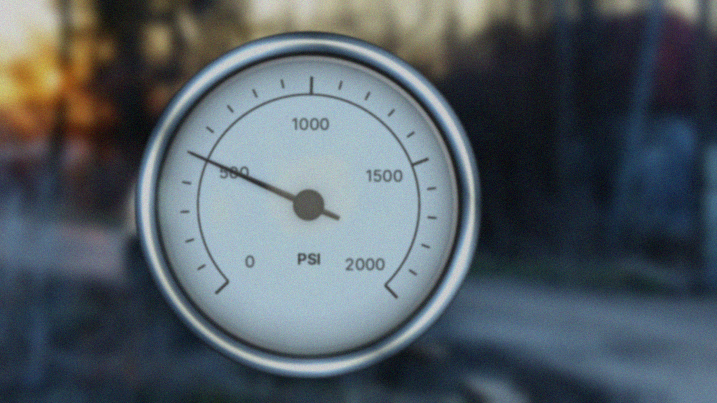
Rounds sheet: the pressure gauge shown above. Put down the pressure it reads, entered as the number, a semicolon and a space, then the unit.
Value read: 500; psi
